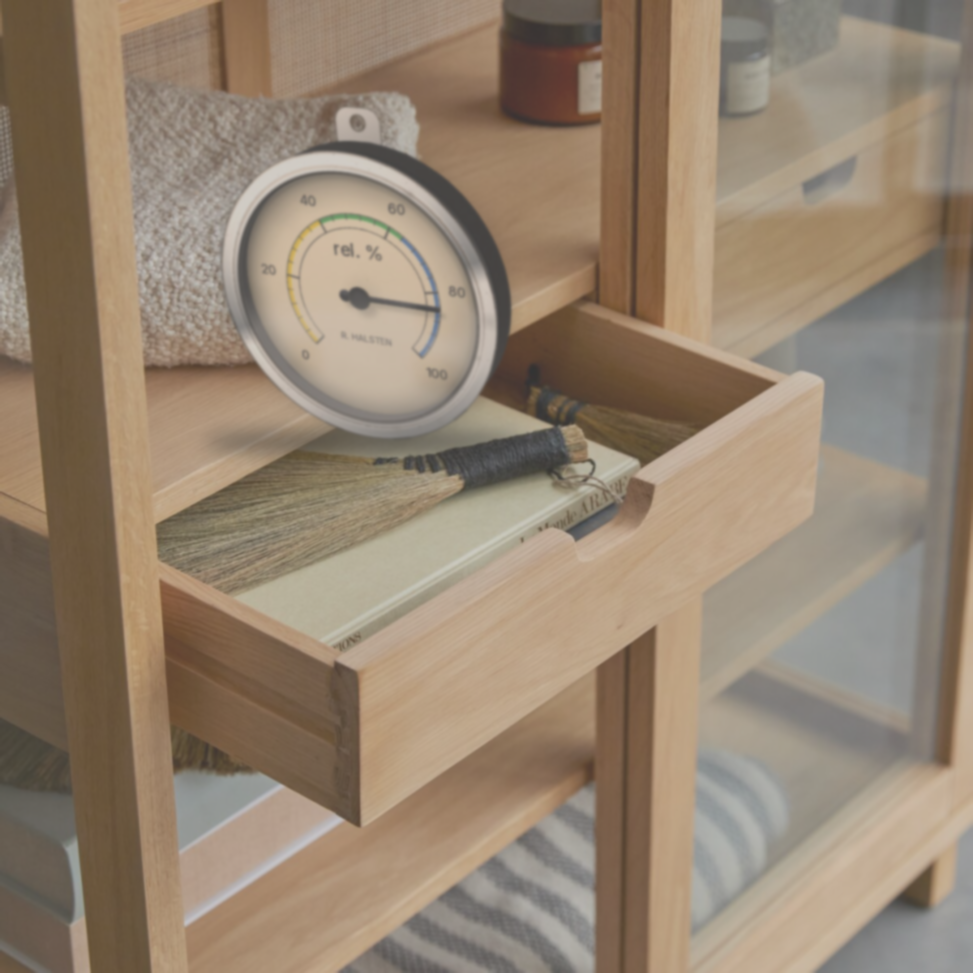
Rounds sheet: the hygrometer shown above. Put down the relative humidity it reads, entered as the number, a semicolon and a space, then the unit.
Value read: 84; %
